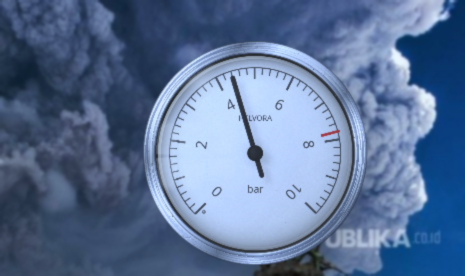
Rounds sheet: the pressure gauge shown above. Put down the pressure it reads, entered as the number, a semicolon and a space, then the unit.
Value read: 4.4; bar
